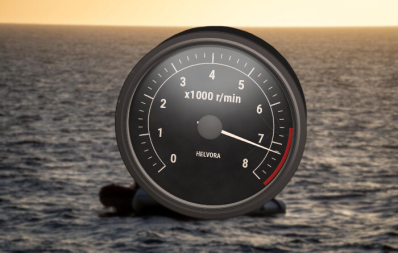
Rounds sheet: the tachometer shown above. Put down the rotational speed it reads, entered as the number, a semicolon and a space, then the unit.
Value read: 7200; rpm
